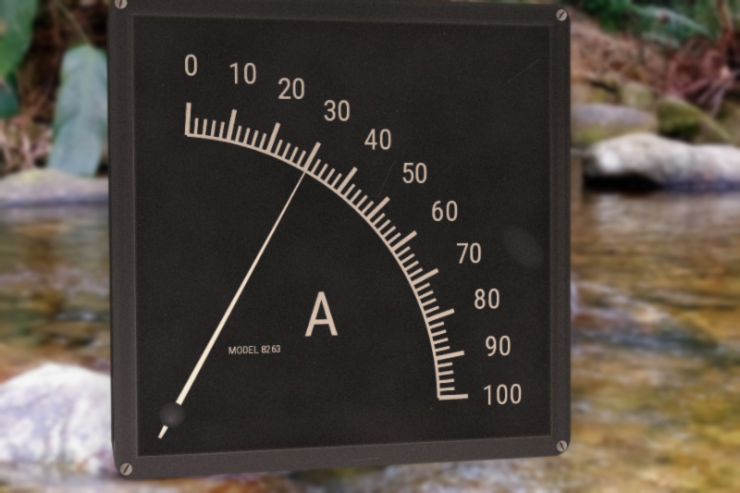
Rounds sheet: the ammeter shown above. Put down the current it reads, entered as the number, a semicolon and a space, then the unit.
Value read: 30; A
